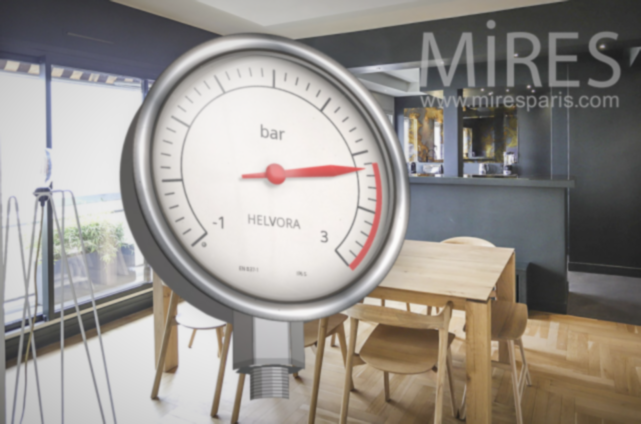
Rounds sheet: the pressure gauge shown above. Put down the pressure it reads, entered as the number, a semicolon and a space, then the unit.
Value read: 2.15; bar
